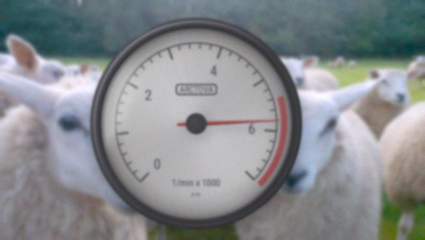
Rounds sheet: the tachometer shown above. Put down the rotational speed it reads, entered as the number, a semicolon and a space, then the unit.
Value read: 5800; rpm
